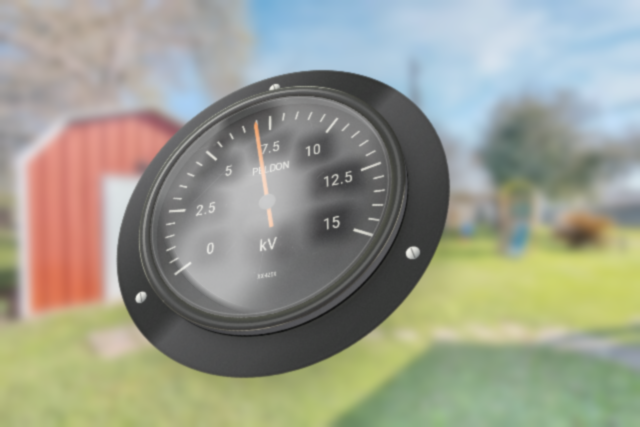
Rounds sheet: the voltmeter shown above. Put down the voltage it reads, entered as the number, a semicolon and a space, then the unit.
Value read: 7; kV
